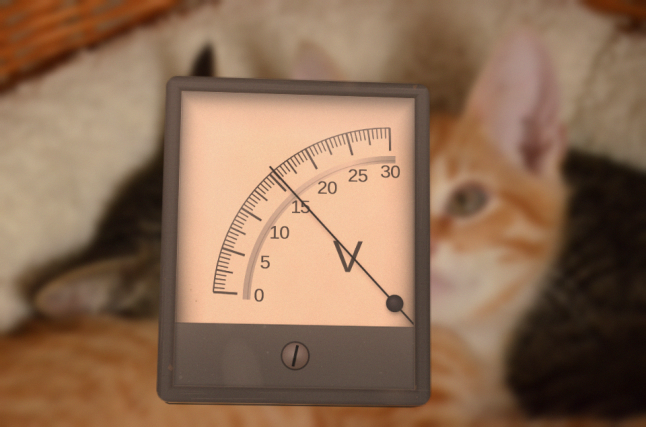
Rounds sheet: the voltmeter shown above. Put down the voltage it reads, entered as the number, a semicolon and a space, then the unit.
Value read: 15.5; V
